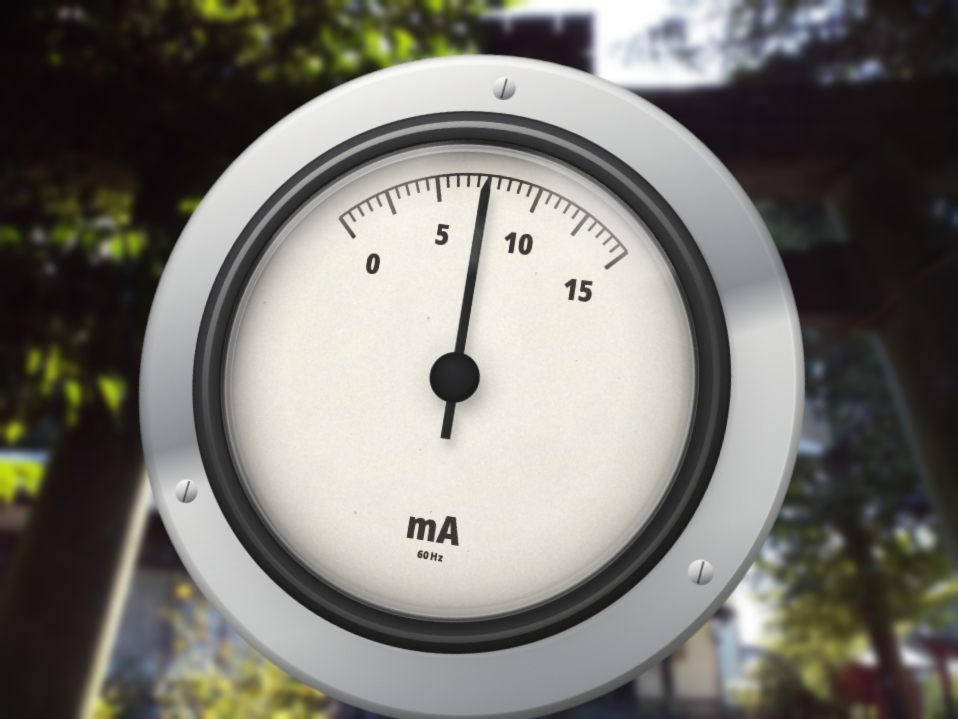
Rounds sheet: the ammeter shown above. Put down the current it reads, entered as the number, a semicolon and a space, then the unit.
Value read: 7.5; mA
